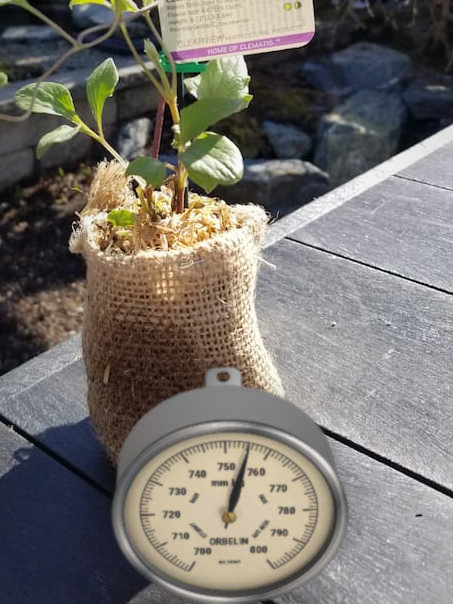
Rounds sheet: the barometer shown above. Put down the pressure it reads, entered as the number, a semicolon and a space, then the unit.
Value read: 755; mmHg
